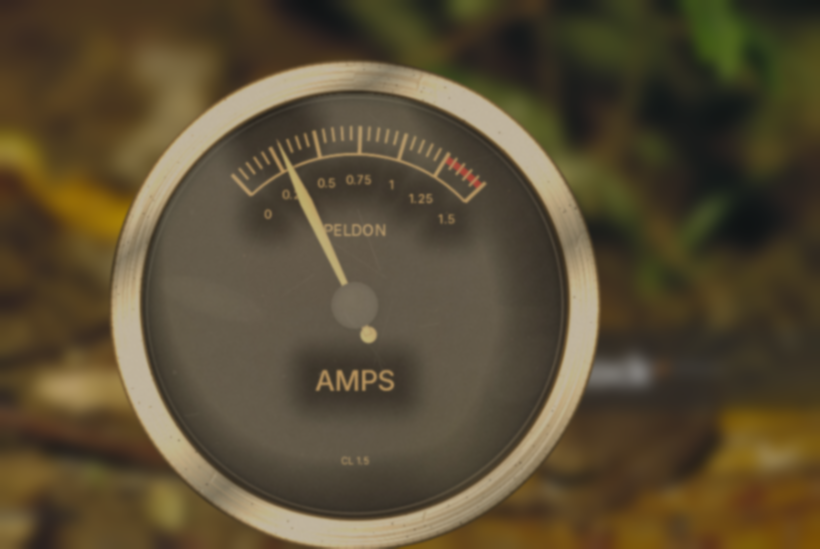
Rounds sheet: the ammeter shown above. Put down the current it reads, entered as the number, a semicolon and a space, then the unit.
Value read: 0.3; A
